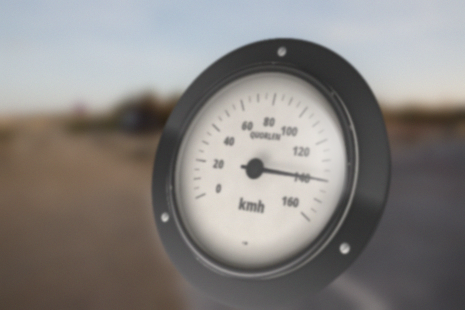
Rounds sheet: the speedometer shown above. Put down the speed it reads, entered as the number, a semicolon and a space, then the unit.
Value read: 140; km/h
